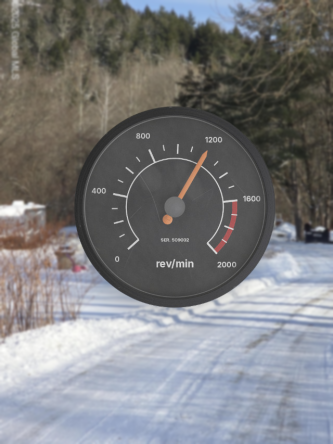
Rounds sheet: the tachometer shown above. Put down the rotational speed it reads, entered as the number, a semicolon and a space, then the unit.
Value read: 1200; rpm
